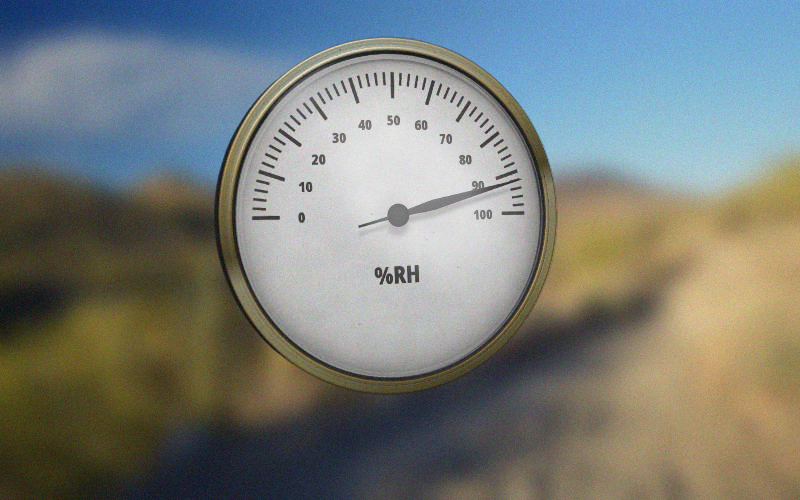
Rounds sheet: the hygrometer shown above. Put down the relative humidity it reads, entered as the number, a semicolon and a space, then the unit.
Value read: 92; %
